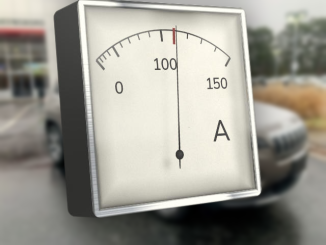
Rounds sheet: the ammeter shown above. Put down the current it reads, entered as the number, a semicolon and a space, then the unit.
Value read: 110; A
